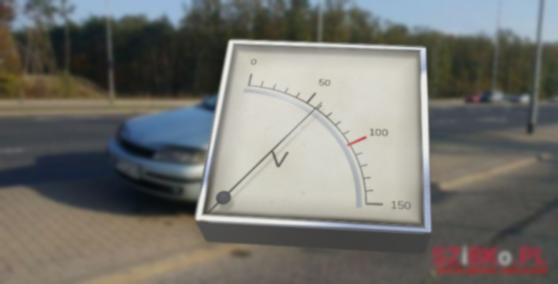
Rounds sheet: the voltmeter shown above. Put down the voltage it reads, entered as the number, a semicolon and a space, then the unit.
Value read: 60; V
